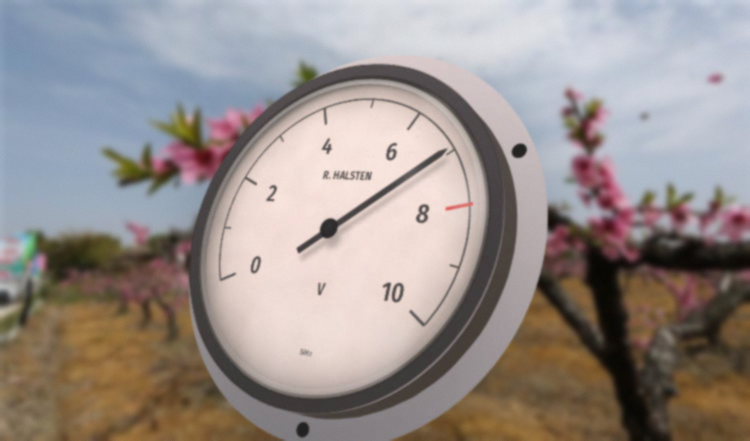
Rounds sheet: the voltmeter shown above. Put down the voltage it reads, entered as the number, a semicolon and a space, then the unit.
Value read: 7; V
